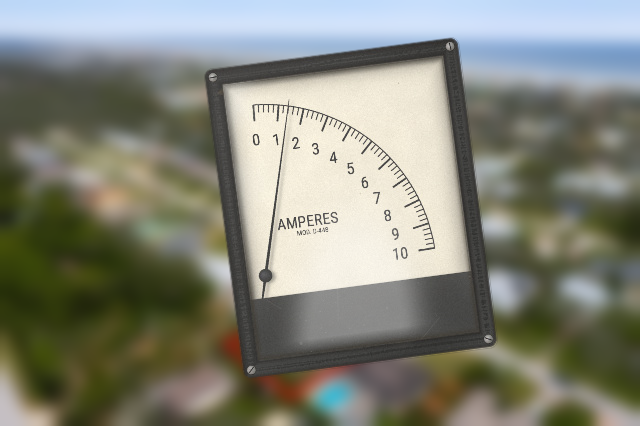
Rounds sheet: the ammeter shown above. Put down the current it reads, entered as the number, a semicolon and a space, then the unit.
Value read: 1.4; A
